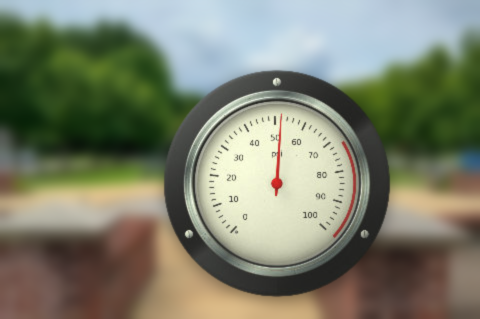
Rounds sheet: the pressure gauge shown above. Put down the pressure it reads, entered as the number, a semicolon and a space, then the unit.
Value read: 52; psi
